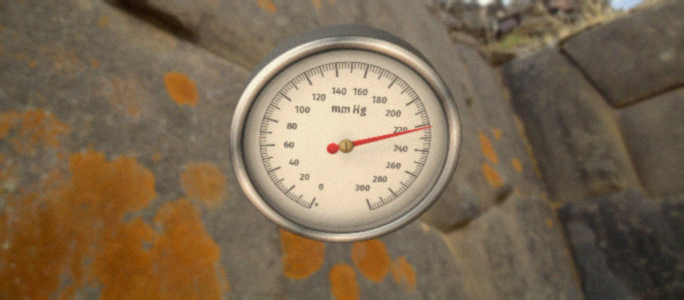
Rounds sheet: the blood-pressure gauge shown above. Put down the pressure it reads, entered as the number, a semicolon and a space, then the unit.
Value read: 220; mmHg
